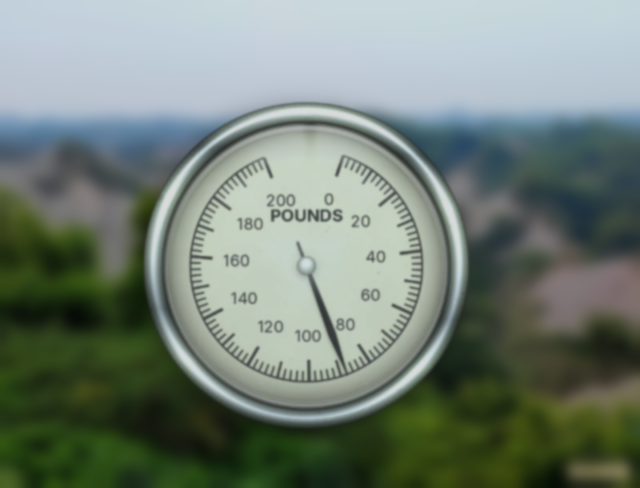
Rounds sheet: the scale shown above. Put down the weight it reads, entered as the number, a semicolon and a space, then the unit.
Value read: 88; lb
